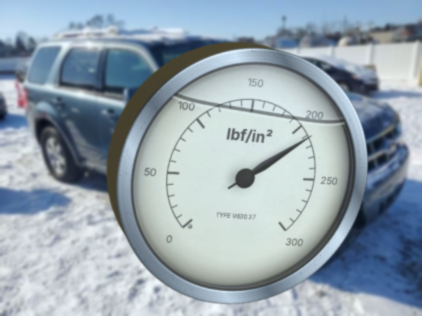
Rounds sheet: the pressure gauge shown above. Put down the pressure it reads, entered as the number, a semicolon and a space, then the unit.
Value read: 210; psi
